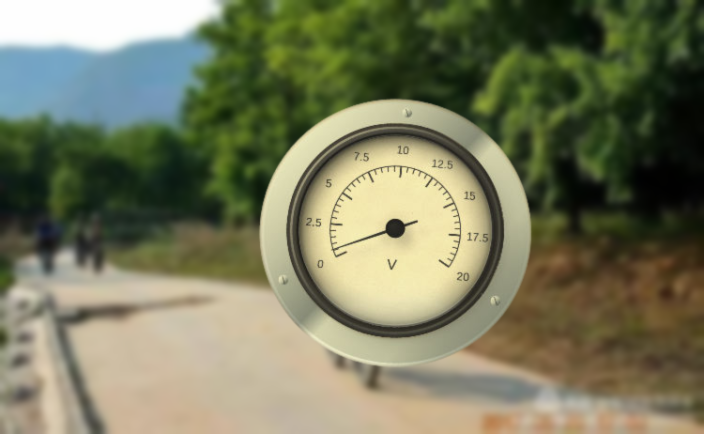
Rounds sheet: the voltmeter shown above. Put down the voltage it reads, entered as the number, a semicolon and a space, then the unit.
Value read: 0.5; V
